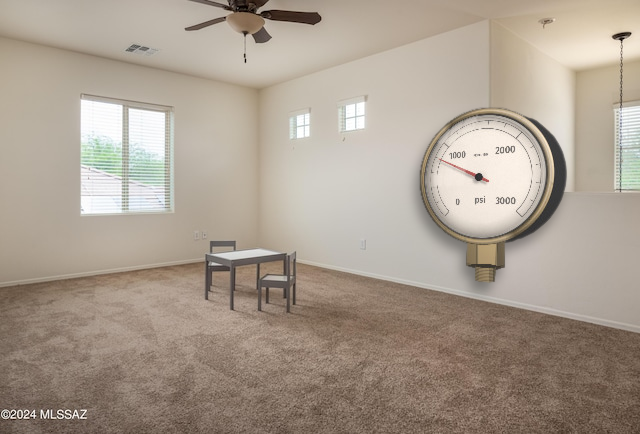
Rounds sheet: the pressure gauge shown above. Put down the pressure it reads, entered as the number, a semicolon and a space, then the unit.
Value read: 800; psi
